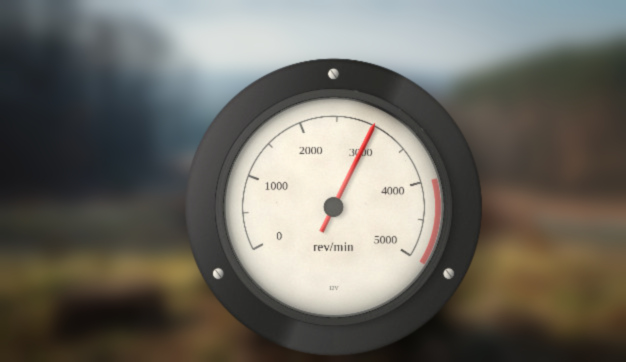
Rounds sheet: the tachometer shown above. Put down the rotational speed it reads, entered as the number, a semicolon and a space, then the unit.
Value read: 3000; rpm
